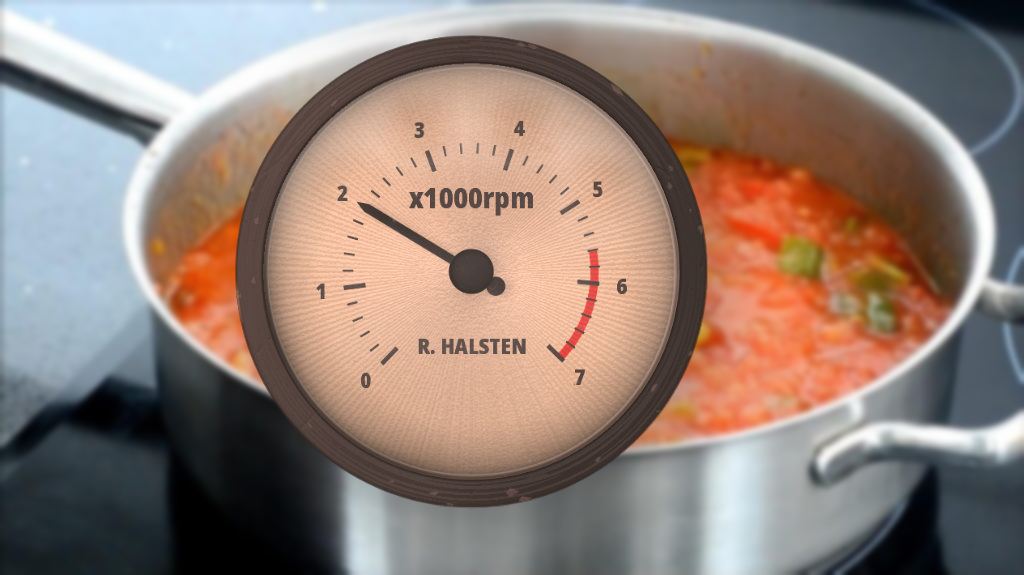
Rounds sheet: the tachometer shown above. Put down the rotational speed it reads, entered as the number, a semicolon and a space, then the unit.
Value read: 2000; rpm
